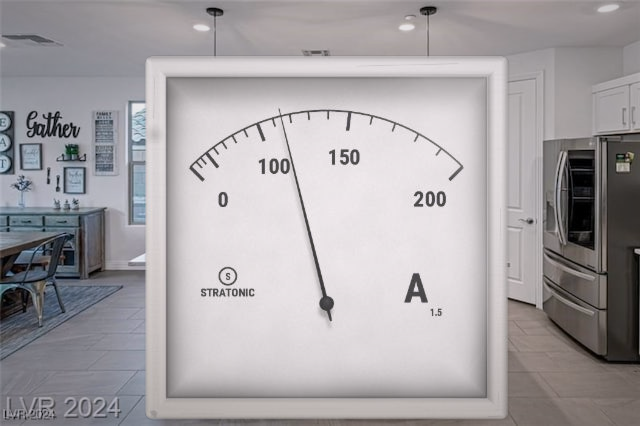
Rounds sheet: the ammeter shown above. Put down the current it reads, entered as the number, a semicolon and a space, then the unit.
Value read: 115; A
